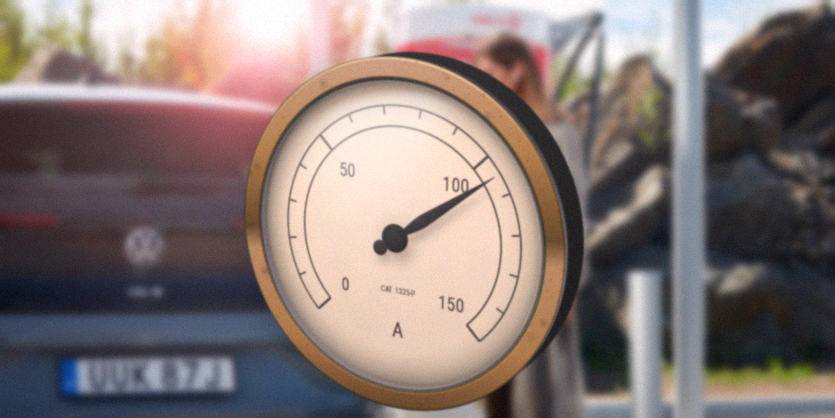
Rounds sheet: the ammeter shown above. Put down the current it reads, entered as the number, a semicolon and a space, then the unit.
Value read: 105; A
